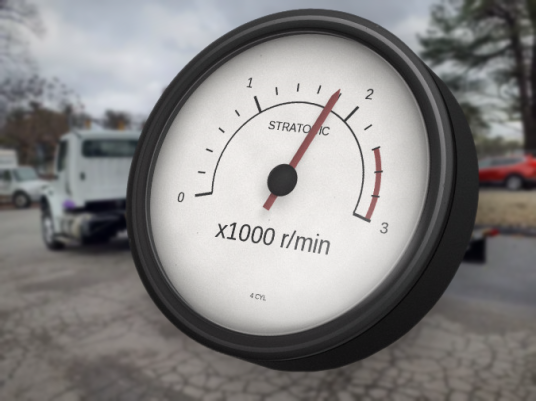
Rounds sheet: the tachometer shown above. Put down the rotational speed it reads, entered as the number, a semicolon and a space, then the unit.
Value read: 1800; rpm
